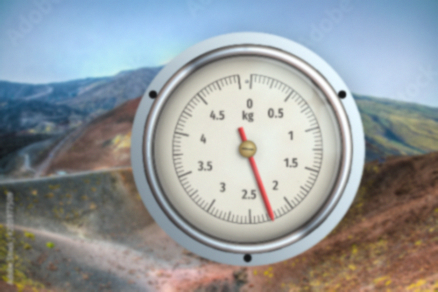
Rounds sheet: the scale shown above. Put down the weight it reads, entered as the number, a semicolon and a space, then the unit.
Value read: 2.25; kg
